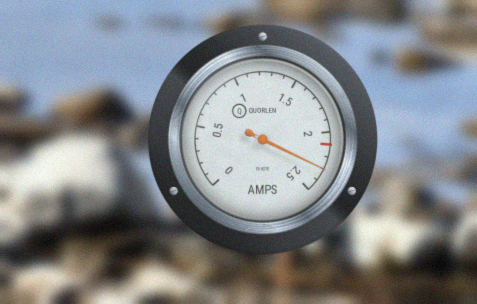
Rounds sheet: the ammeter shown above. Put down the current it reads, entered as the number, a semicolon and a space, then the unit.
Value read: 2.3; A
